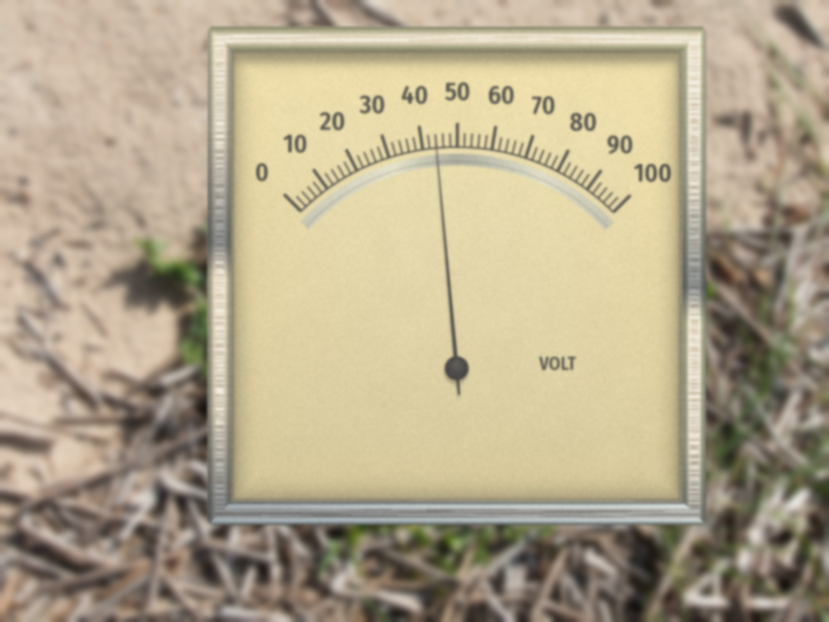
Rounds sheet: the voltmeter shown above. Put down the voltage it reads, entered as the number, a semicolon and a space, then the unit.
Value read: 44; V
